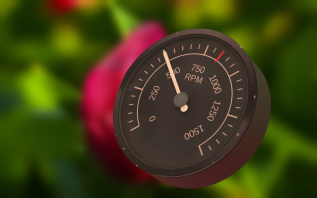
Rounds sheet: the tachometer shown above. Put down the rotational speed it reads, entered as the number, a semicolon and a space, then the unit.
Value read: 500; rpm
